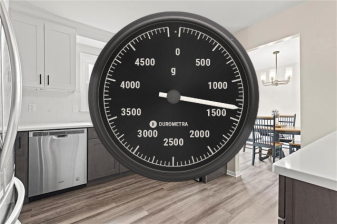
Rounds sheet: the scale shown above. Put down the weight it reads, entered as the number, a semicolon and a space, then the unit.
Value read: 1350; g
